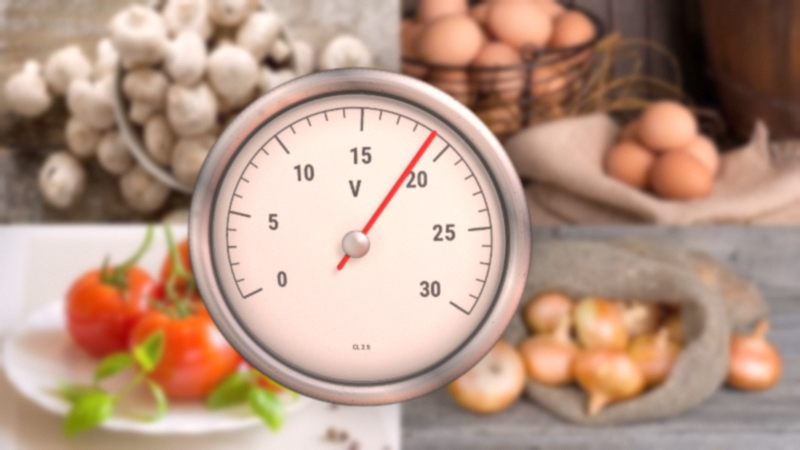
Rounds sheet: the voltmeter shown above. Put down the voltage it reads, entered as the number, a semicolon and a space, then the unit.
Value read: 19; V
